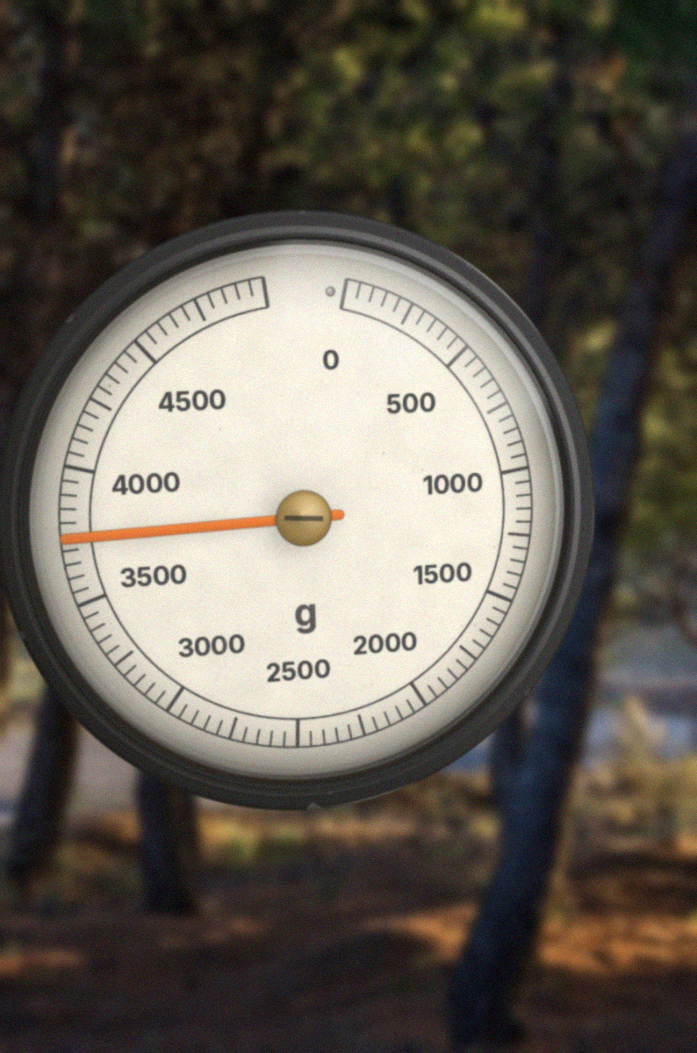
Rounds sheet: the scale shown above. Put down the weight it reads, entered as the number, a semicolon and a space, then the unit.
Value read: 3750; g
